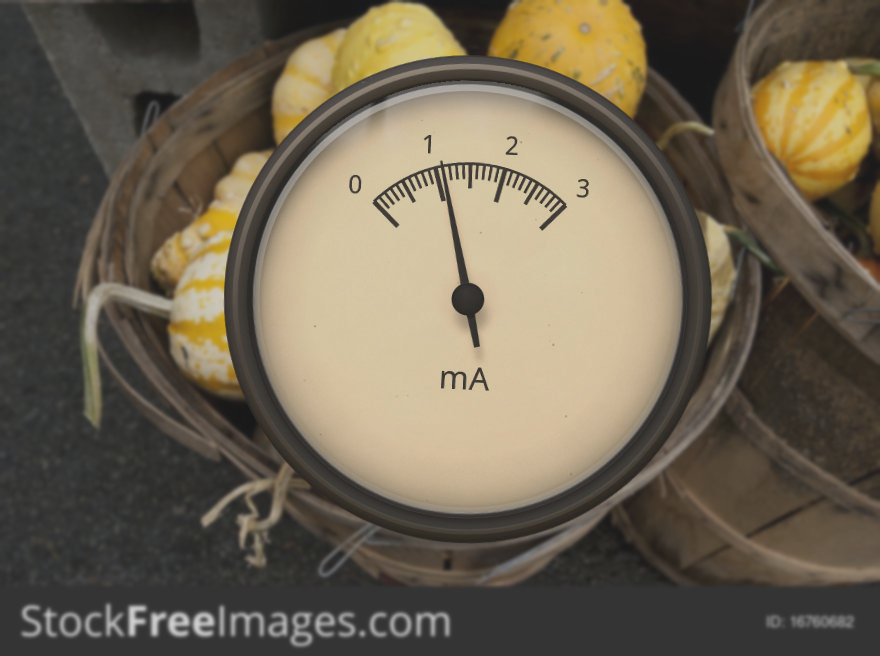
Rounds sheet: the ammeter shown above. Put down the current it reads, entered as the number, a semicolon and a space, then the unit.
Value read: 1.1; mA
